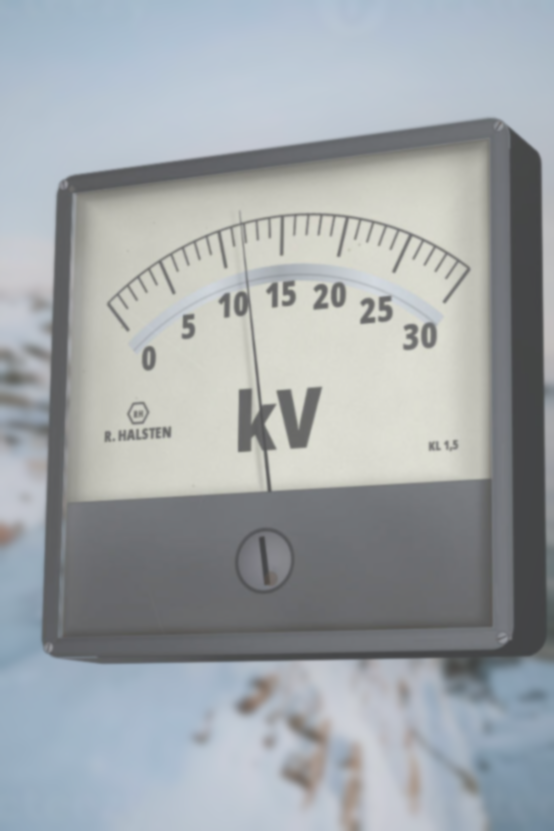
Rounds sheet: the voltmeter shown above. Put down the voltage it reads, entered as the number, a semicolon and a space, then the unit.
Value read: 12; kV
